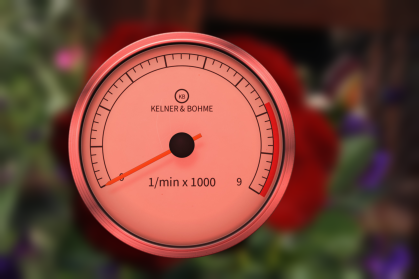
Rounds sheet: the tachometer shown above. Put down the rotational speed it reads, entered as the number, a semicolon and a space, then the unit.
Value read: 0; rpm
